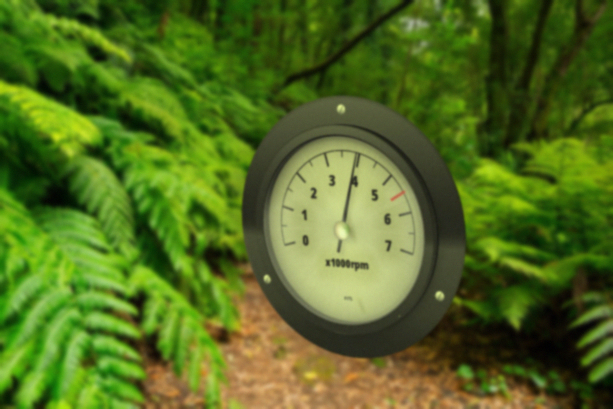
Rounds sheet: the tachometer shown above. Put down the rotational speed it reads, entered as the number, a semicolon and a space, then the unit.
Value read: 4000; rpm
